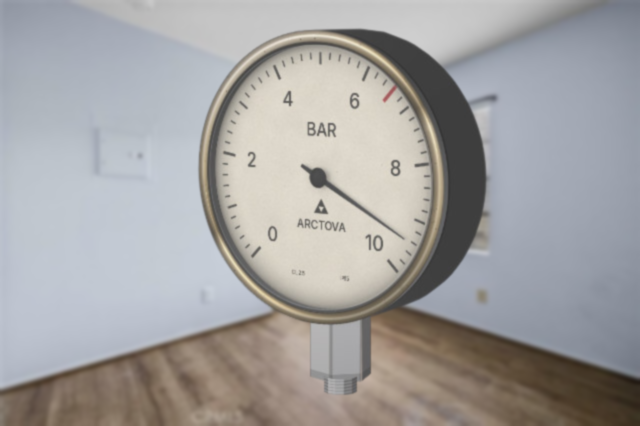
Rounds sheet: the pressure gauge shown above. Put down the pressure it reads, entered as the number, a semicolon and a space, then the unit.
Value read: 9.4; bar
